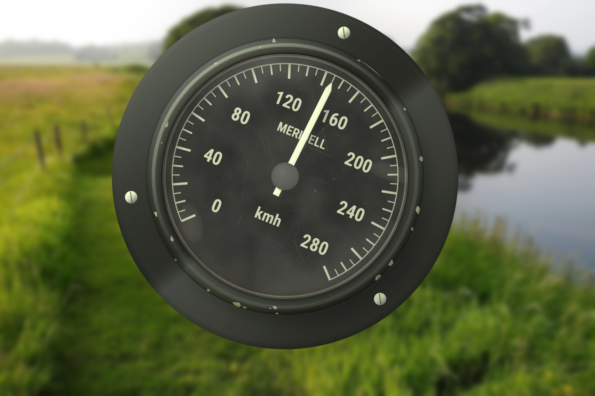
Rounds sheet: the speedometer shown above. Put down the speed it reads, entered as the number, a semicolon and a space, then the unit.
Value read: 145; km/h
